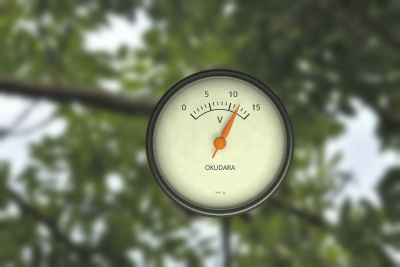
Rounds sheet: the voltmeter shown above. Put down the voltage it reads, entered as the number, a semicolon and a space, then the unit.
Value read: 12; V
